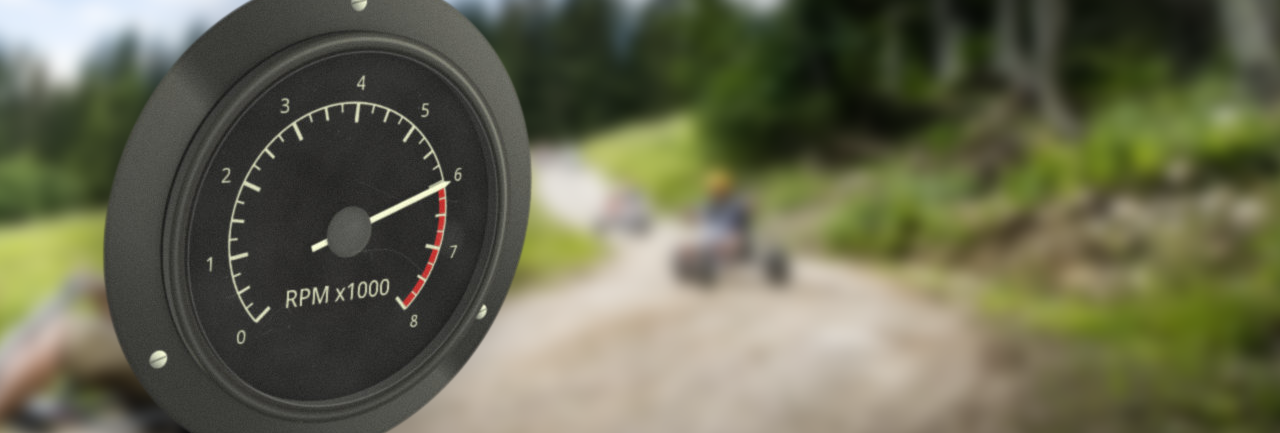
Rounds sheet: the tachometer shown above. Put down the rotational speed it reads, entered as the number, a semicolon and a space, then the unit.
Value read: 6000; rpm
